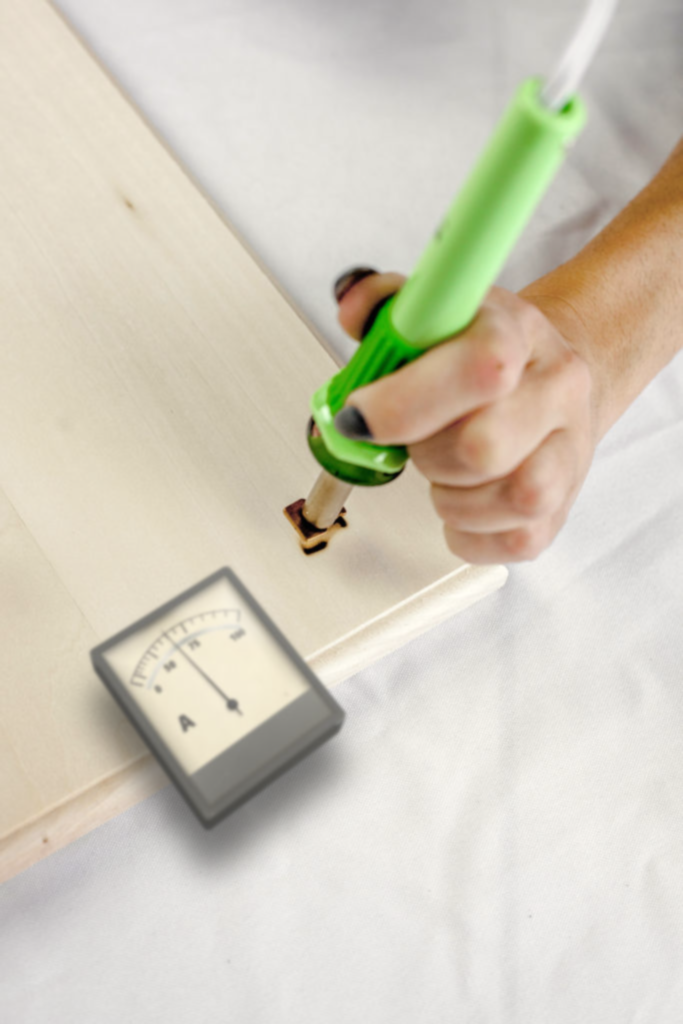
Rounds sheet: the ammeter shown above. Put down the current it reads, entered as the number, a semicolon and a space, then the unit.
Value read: 65; A
